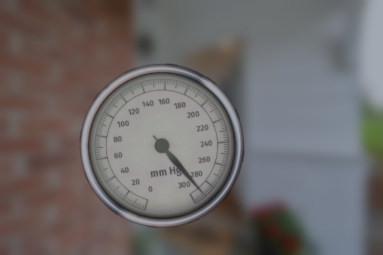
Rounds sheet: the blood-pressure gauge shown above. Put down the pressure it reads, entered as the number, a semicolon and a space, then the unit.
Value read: 290; mmHg
